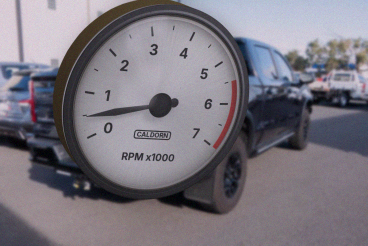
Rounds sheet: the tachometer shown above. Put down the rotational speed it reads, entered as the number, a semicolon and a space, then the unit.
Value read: 500; rpm
